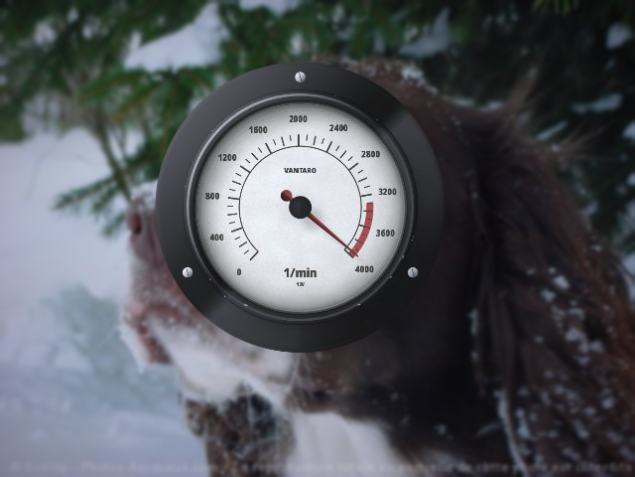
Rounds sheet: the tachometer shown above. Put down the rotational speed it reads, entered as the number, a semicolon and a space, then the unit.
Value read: 3950; rpm
